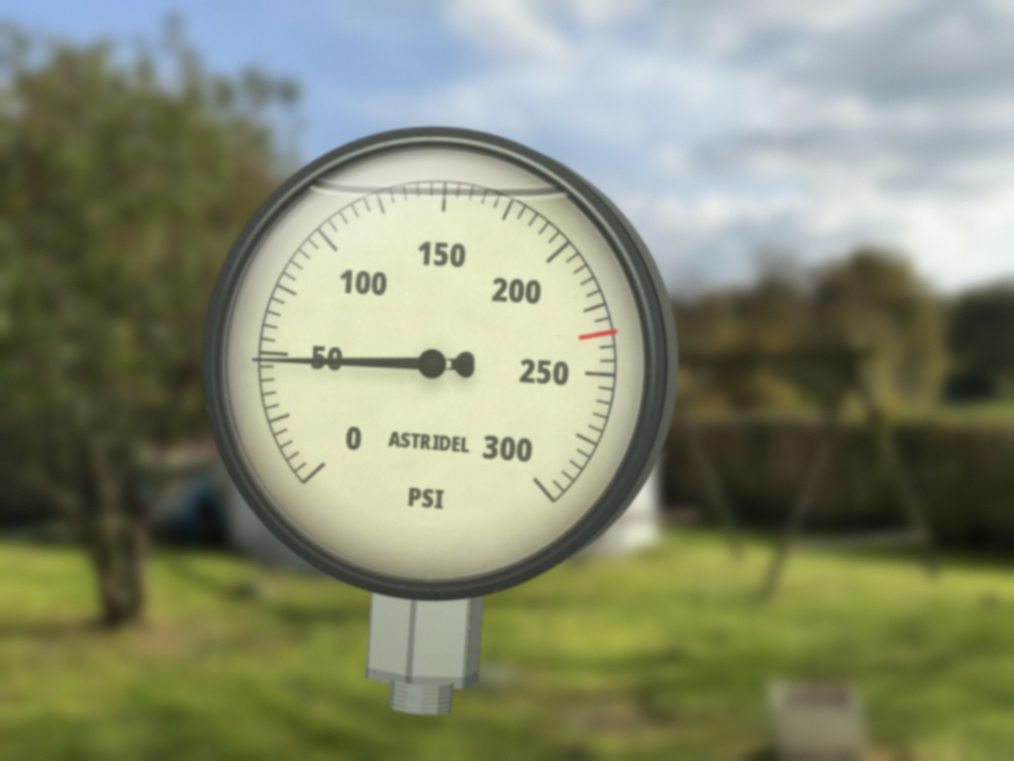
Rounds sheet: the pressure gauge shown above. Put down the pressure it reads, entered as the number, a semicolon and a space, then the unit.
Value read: 47.5; psi
